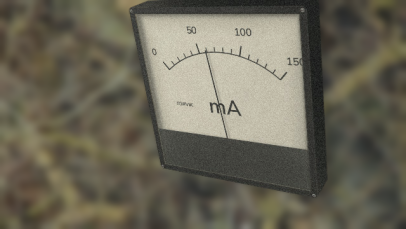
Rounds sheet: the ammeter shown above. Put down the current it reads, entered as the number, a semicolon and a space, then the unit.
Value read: 60; mA
